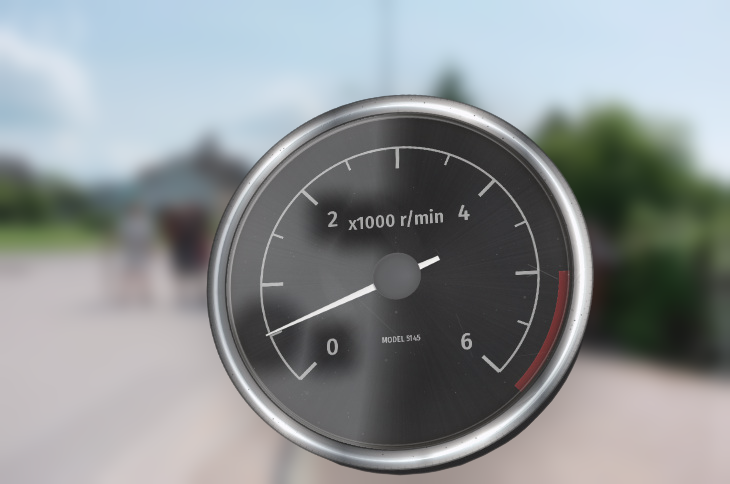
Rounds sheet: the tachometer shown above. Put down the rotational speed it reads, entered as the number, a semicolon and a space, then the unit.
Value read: 500; rpm
